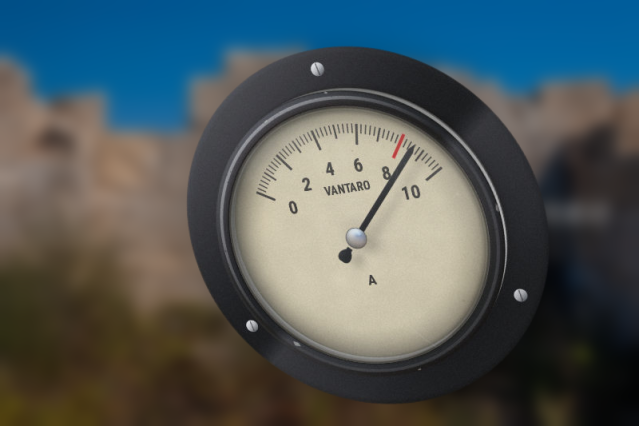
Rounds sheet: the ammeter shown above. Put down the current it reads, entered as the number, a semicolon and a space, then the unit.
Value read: 8.6; A
